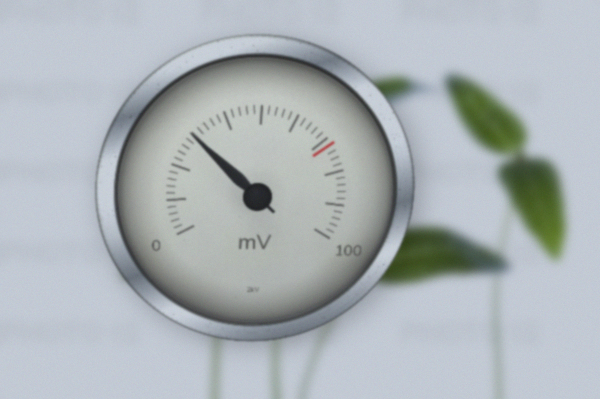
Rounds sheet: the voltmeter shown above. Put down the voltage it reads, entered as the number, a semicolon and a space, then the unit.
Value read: 30; mV
